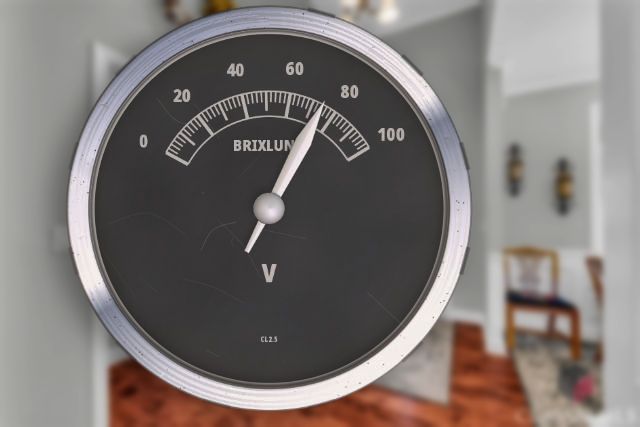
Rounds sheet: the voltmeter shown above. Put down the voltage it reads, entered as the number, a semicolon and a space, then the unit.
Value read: 74; V
